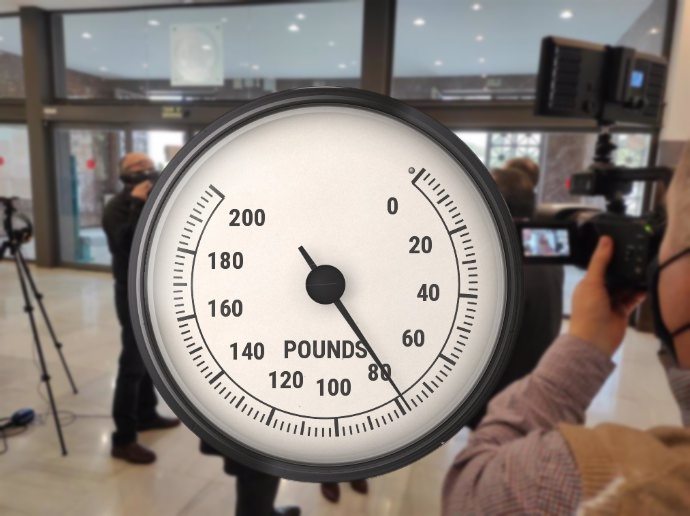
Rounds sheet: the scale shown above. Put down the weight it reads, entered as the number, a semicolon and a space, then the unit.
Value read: 78; lb
